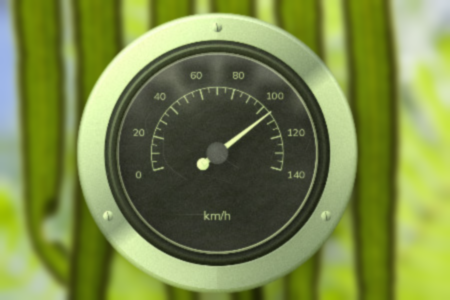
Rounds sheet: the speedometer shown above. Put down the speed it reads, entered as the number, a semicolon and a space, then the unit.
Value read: 105; km/h
